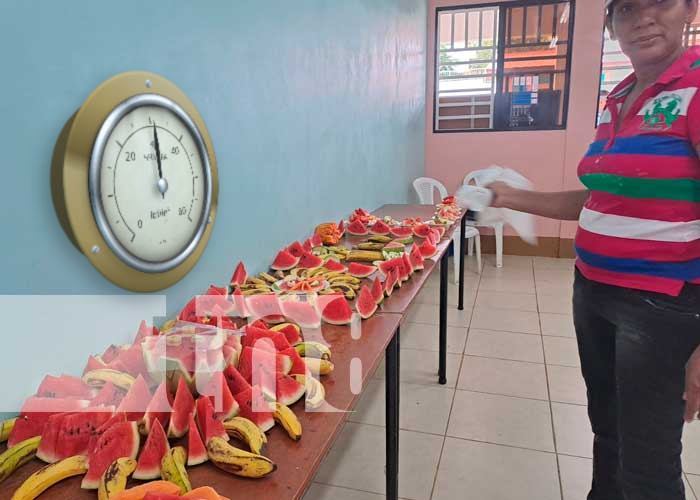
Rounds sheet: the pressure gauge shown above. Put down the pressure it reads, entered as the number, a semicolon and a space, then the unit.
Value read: 30; psi
